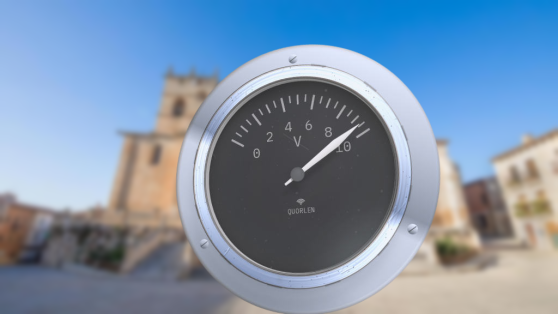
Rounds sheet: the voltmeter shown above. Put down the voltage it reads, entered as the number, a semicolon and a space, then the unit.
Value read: 9.5; V
